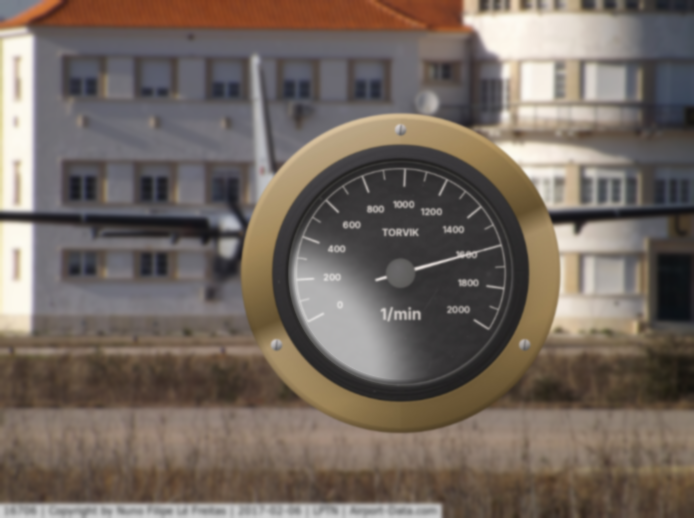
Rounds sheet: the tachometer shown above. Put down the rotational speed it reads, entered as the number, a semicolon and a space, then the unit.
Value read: 1600; rpm
